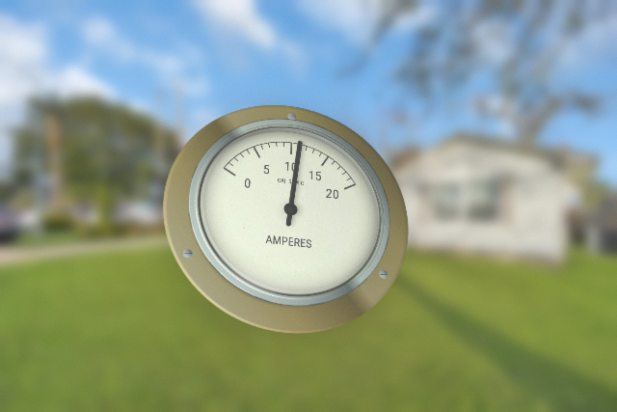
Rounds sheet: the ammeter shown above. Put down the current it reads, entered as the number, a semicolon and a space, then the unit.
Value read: 11; A
